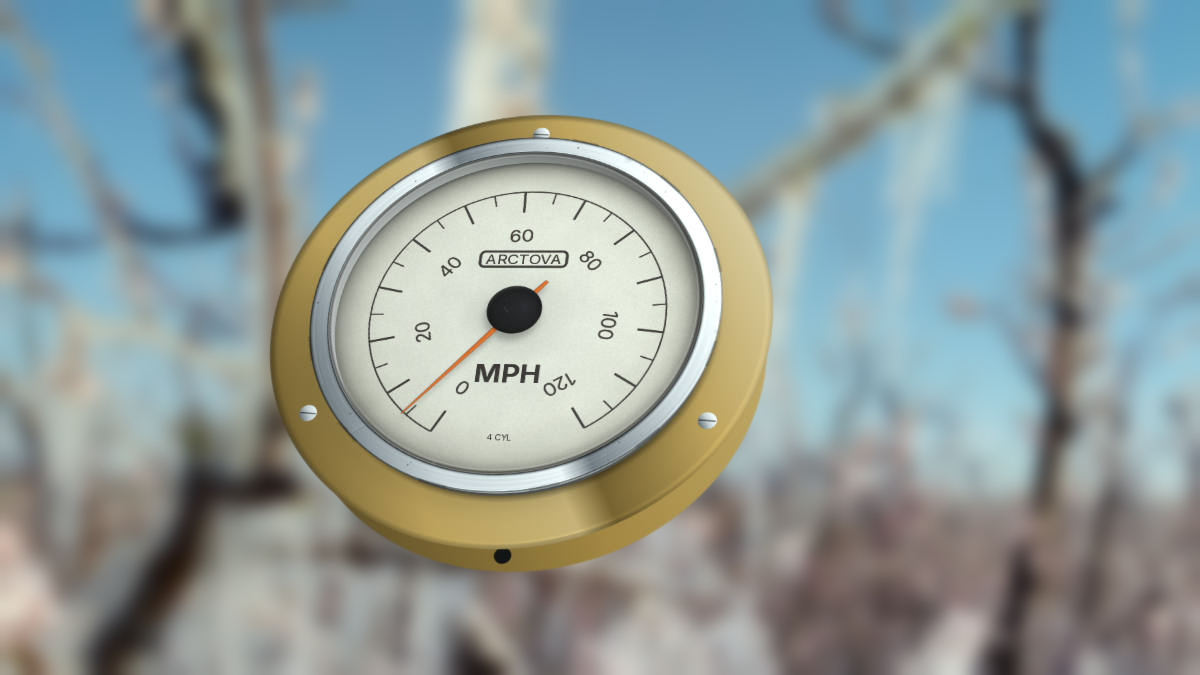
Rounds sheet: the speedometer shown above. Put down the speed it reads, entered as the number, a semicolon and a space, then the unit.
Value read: 5; mph
